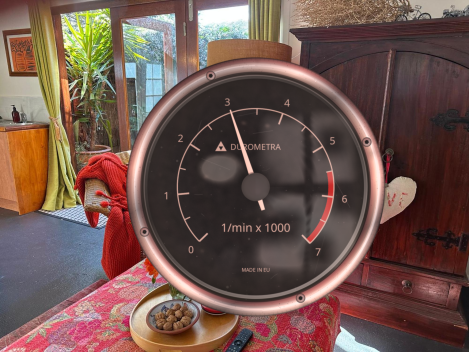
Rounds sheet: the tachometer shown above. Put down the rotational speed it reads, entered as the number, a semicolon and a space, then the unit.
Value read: 3000; rpm
